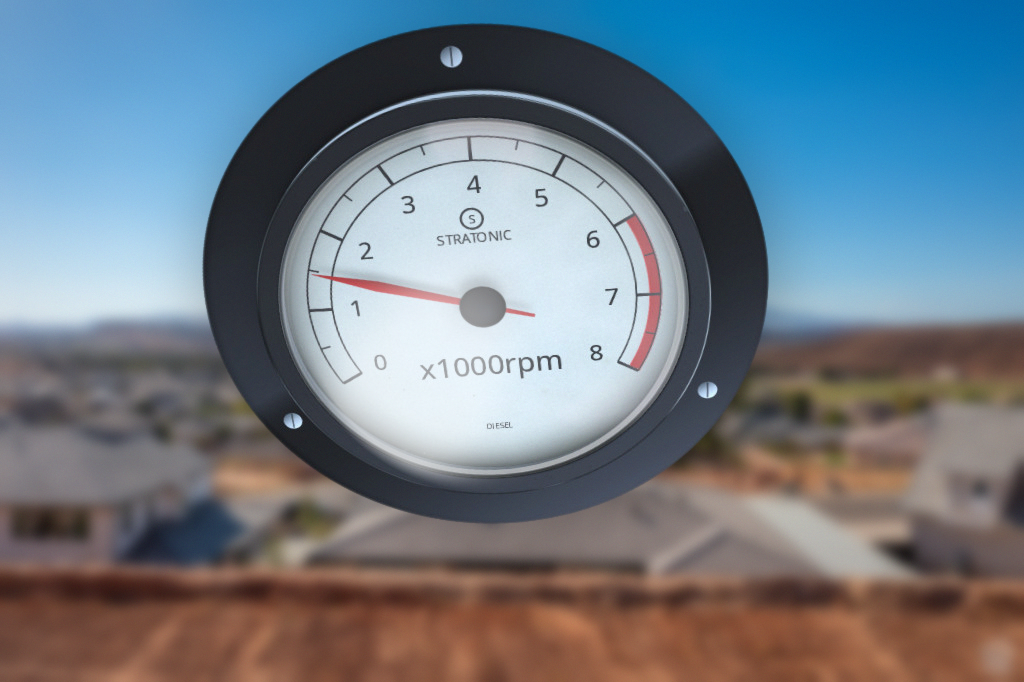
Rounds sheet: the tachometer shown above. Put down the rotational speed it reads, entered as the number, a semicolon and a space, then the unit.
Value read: 1500; rpm
